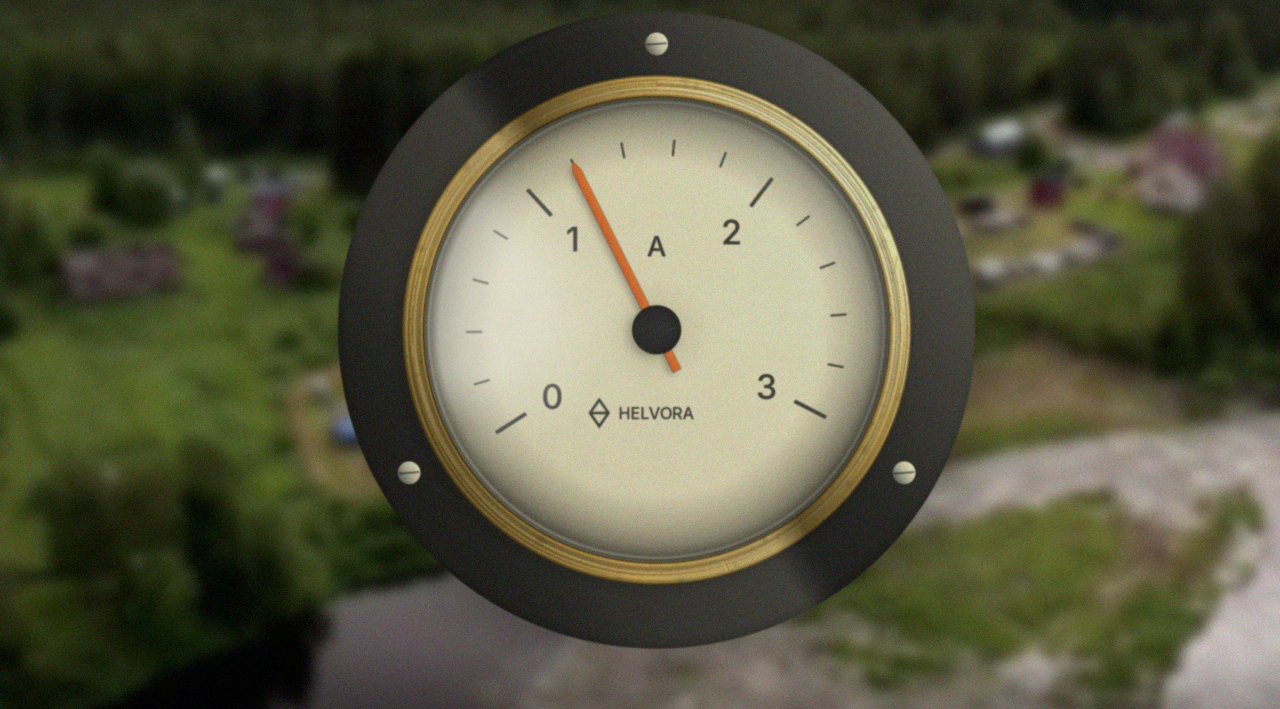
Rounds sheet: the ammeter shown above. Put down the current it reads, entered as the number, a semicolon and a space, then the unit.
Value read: 1.2; A
